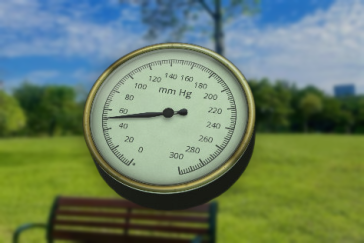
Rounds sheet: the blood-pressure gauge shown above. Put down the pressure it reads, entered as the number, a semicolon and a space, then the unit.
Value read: 50; mmHg
